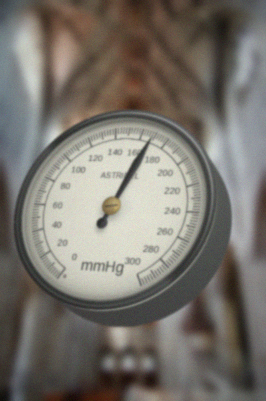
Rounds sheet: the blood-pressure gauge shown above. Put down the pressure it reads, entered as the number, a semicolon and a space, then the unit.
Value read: 170; mmHg
